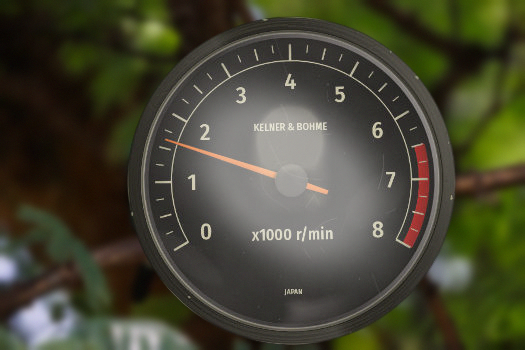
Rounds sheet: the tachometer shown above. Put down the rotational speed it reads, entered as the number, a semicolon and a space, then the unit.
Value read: 1625; rpm
